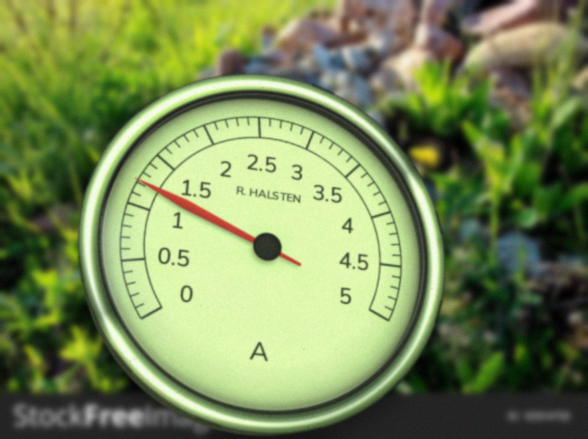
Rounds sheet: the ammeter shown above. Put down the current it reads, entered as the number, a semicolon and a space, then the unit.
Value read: 1.2; A
